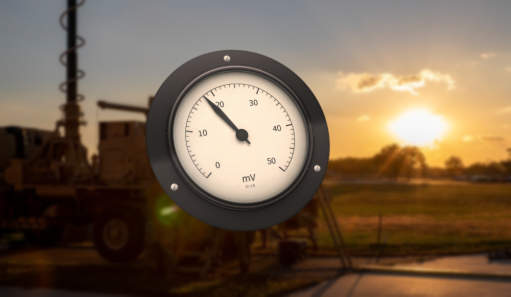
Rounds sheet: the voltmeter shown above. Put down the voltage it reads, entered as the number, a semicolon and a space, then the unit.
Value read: 18; mV
